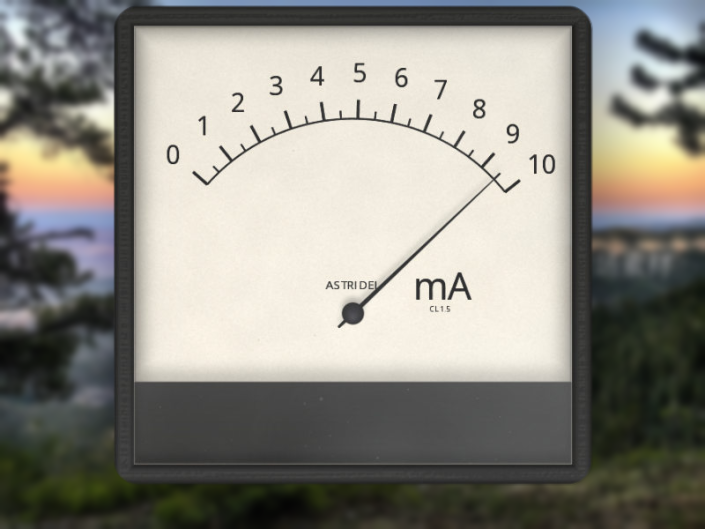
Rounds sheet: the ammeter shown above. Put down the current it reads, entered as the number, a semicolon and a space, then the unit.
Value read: 9.5; mA
